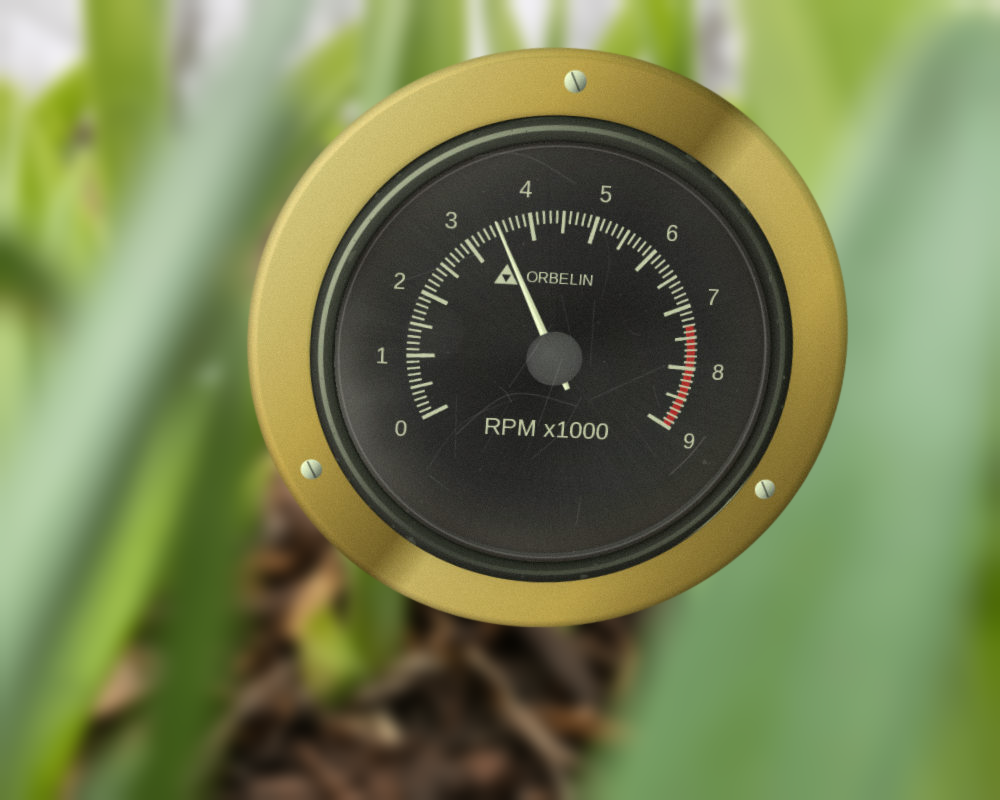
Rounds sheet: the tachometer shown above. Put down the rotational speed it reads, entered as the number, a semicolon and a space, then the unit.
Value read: 3500; rpm
